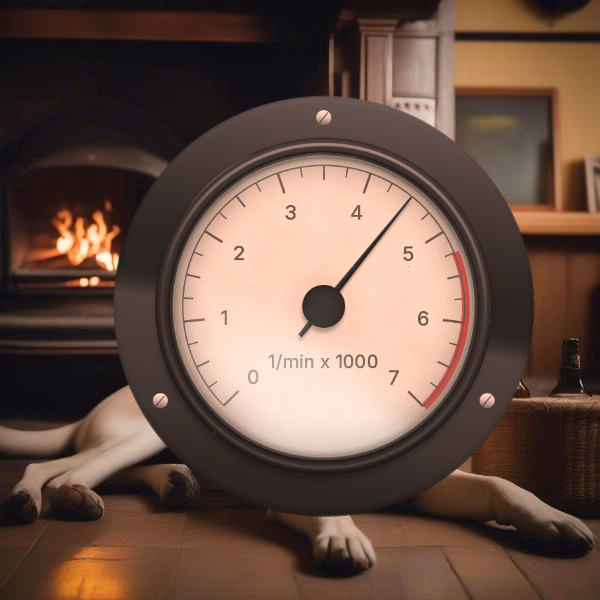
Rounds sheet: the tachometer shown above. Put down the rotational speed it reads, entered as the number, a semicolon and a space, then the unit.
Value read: 4500; rpm
